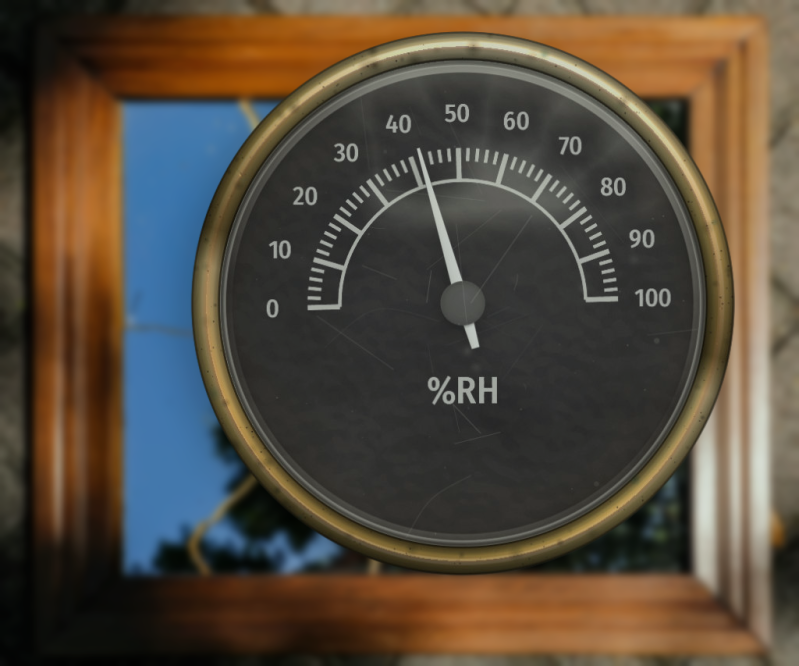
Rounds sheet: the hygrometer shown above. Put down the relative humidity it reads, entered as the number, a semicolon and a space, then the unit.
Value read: 42; %
